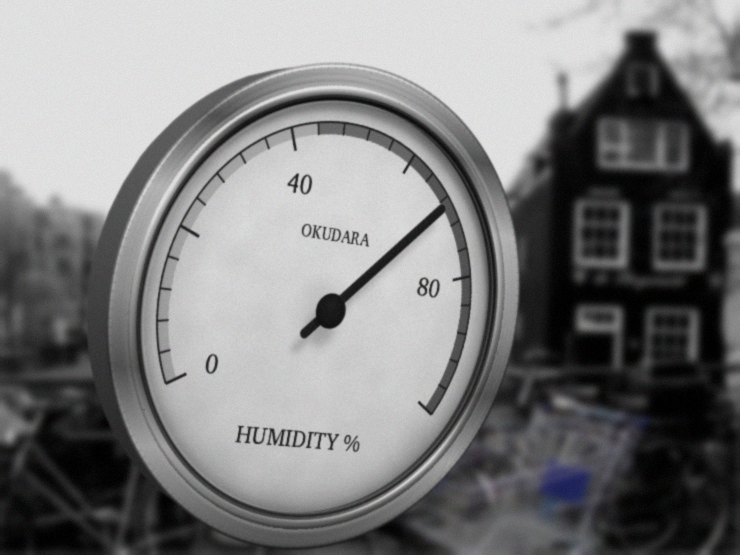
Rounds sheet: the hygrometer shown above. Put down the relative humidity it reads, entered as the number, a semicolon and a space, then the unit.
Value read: 68; %
